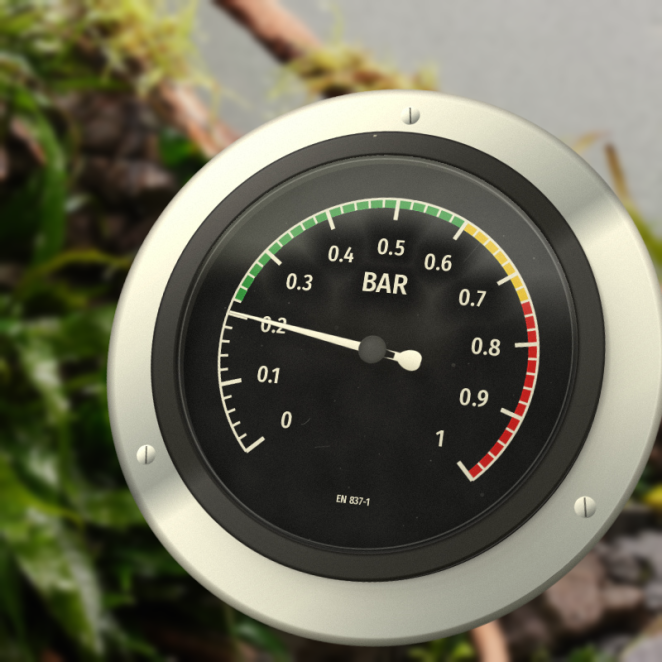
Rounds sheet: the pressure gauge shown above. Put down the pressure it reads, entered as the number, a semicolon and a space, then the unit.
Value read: 0.2; bar
